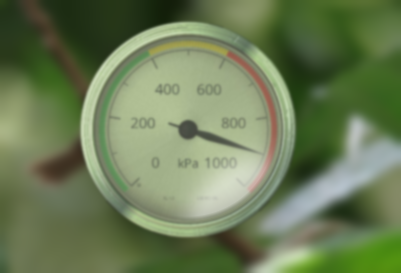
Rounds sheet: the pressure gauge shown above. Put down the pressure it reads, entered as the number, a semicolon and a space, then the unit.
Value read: 900; kPa
